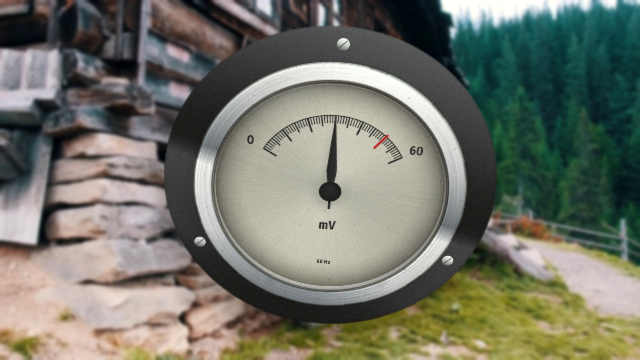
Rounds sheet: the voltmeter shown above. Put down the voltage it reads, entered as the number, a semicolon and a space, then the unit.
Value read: 30; mV
